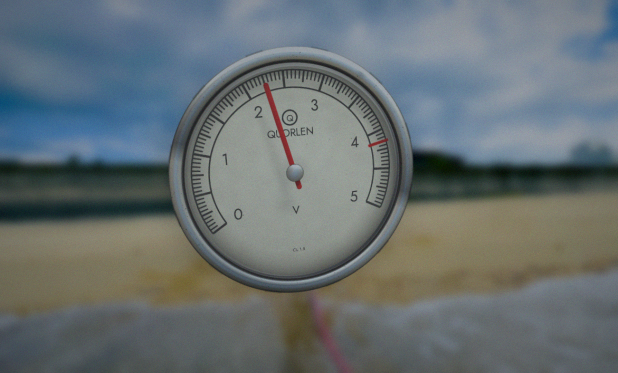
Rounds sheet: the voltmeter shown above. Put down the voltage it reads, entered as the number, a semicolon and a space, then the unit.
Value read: 2.25; V
